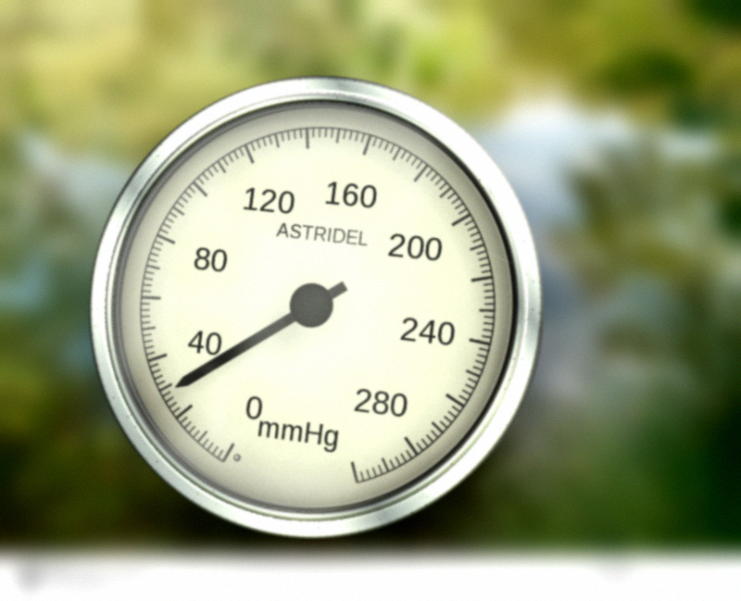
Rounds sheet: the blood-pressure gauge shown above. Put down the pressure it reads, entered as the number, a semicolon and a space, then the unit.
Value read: 28; mmHg
